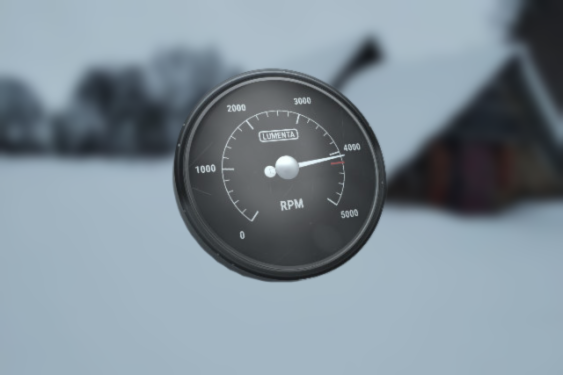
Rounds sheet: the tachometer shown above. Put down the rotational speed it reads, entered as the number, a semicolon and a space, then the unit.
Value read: 4100; rpm
